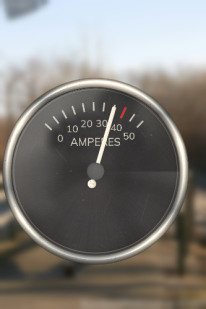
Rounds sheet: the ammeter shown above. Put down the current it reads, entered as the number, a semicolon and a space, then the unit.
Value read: 35; A
